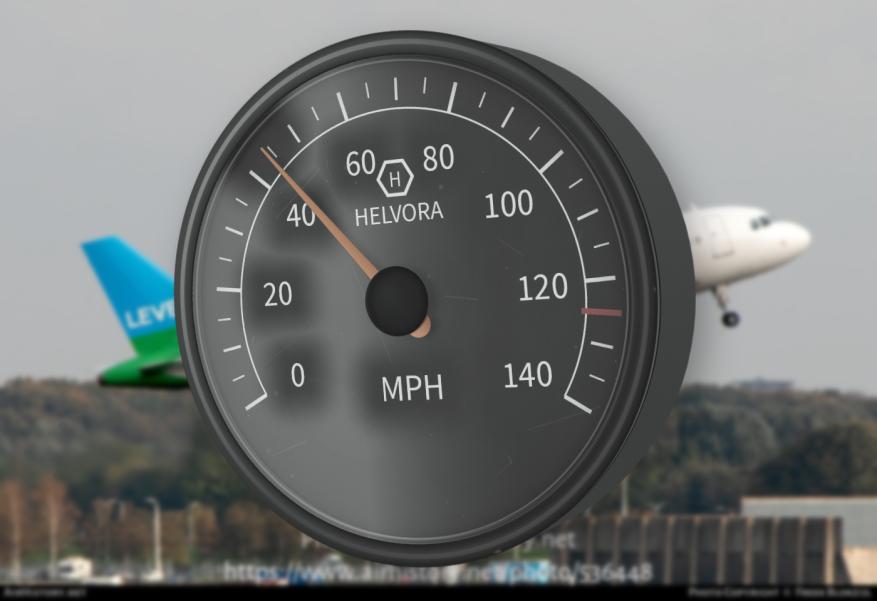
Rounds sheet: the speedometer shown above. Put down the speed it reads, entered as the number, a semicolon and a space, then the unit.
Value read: 45; mph
